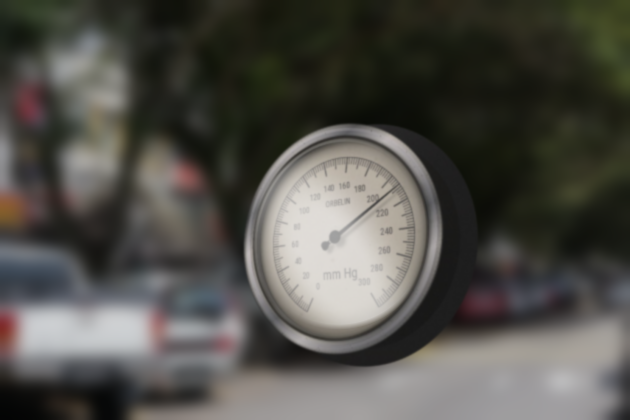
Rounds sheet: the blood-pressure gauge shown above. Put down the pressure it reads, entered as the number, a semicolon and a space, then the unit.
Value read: 210; mmHg
